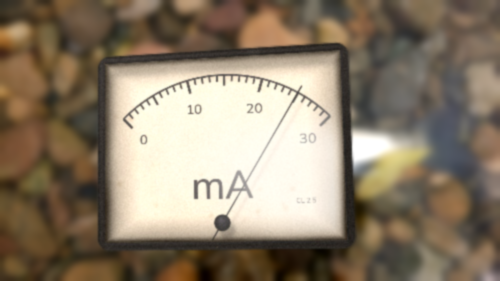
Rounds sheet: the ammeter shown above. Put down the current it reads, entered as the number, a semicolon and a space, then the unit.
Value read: 25; mA
